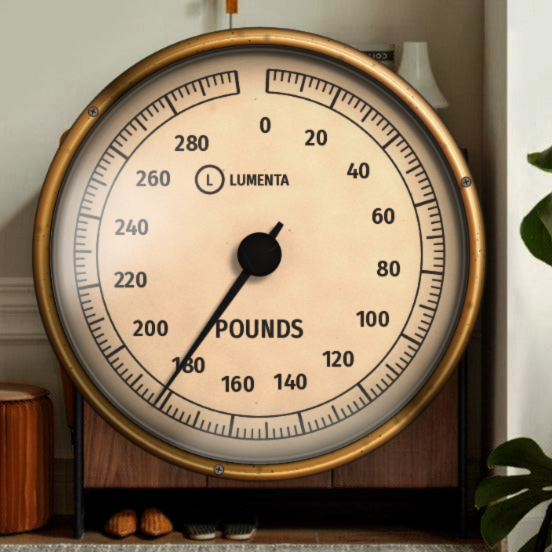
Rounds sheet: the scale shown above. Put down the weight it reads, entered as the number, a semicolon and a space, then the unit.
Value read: 182; lb
